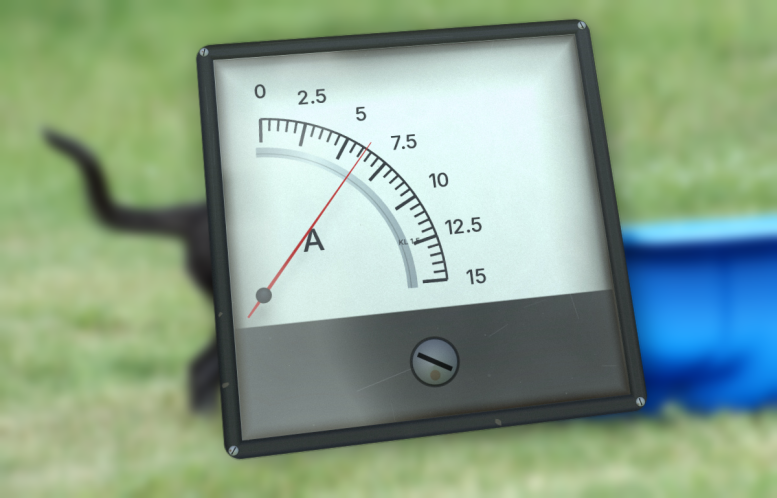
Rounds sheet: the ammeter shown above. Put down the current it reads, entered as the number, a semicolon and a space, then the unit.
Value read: 6.25; A
